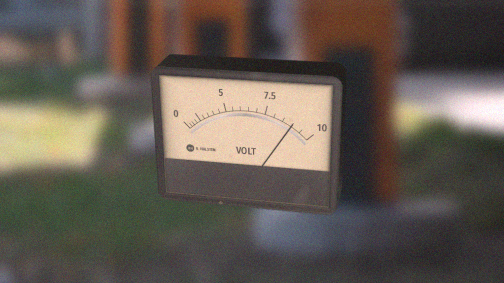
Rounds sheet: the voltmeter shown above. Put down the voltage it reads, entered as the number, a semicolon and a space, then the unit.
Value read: 9; V
